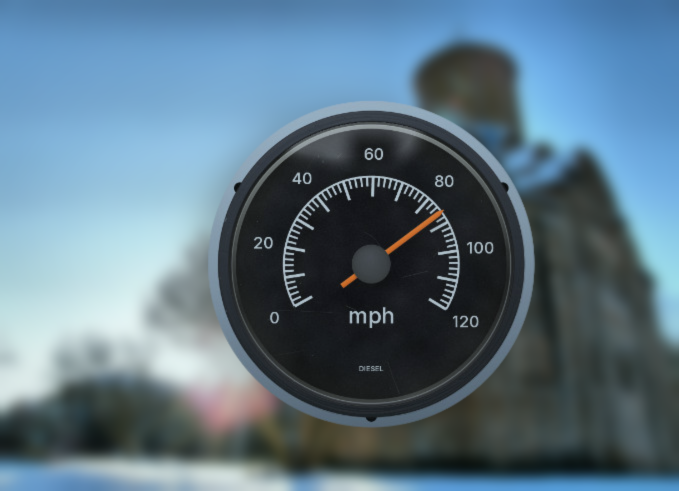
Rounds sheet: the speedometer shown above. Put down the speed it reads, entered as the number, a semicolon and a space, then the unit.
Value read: 86; mph
